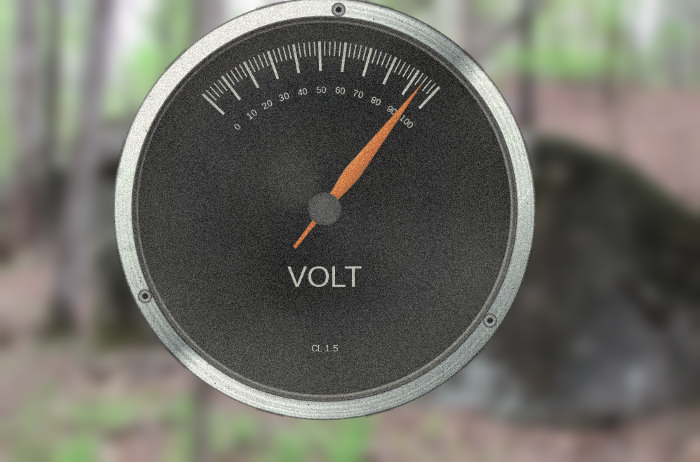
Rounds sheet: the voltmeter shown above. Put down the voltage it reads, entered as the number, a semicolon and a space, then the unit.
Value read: 94; V
